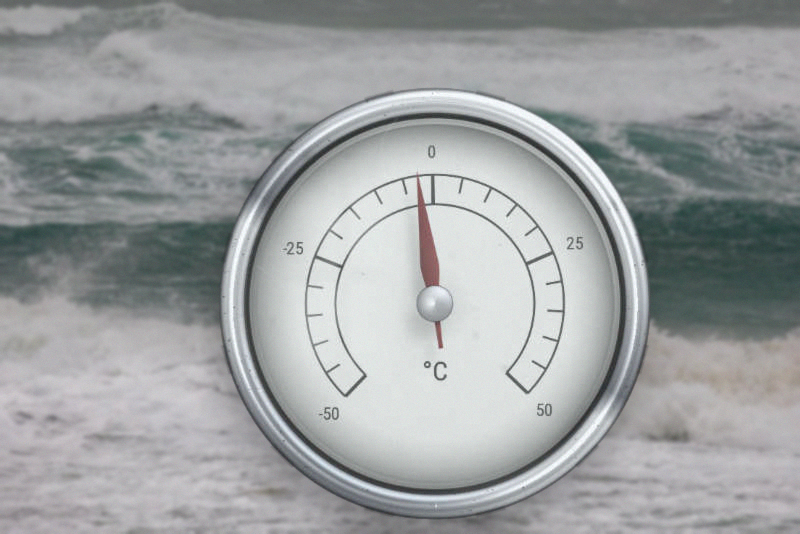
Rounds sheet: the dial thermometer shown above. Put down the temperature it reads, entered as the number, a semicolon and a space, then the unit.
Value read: -2.5; °C
